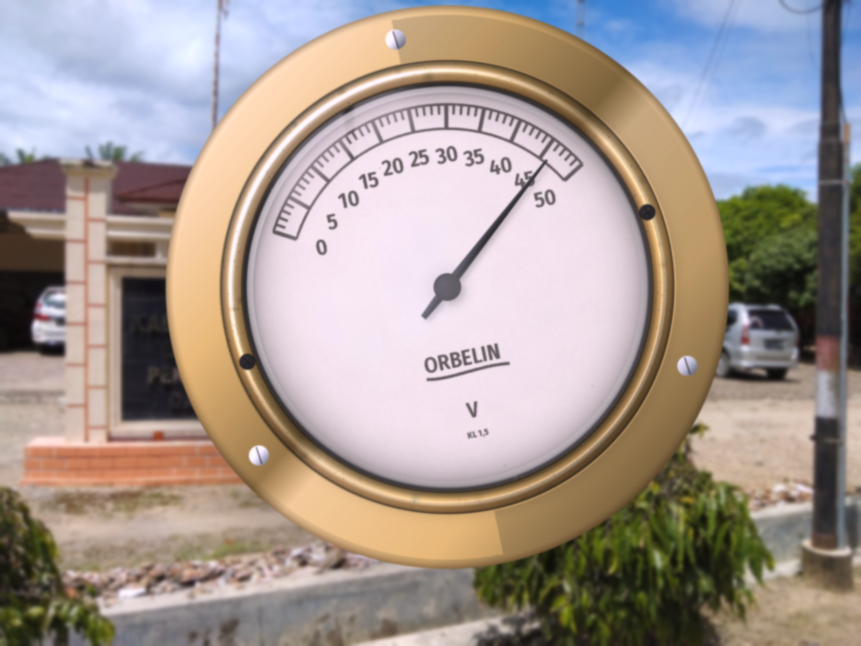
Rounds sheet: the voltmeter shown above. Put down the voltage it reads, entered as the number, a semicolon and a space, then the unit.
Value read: 46; V
